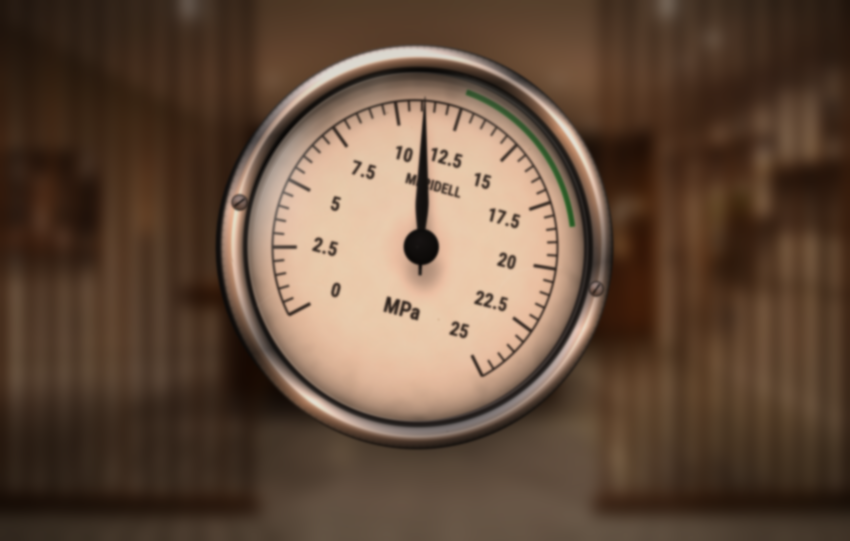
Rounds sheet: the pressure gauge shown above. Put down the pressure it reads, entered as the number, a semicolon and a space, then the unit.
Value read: 11; MPa
